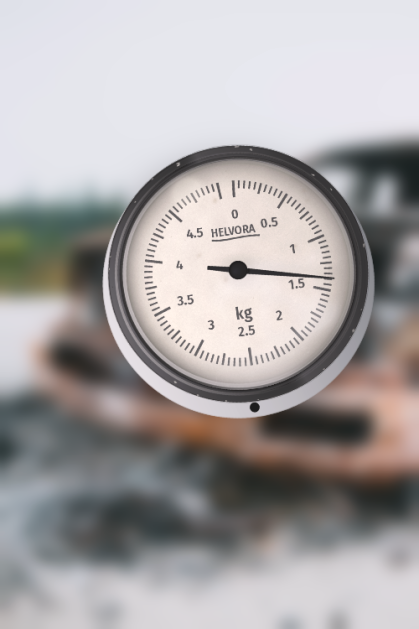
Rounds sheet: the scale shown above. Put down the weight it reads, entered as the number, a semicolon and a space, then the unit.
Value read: 1.4; kg
